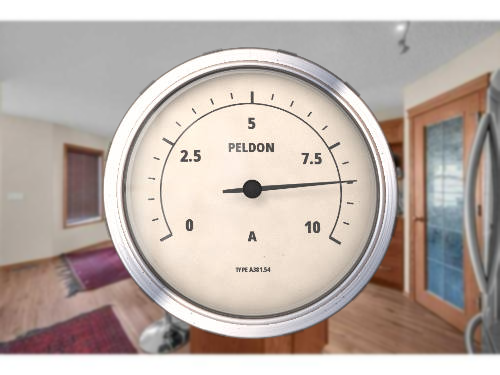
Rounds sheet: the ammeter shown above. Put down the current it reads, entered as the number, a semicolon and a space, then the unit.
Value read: 8.5; A
